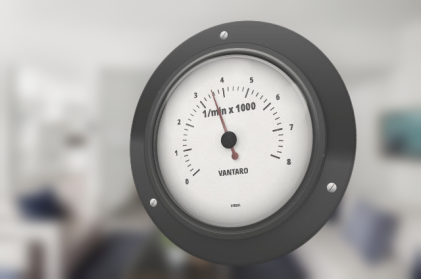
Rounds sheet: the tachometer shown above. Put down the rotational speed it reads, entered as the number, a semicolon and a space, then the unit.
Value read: 3600; rpm
